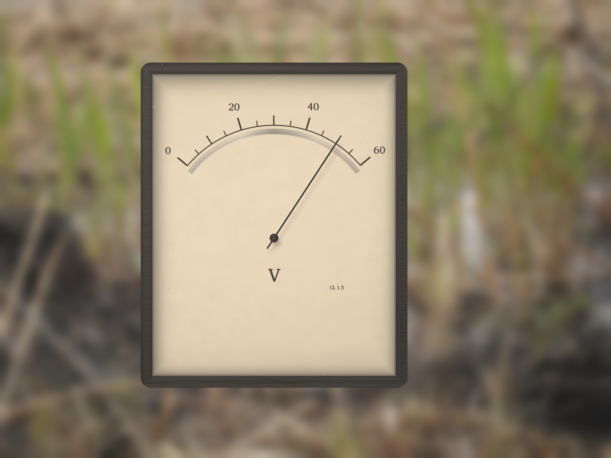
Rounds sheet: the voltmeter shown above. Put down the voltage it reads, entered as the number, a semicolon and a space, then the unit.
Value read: 50; V
